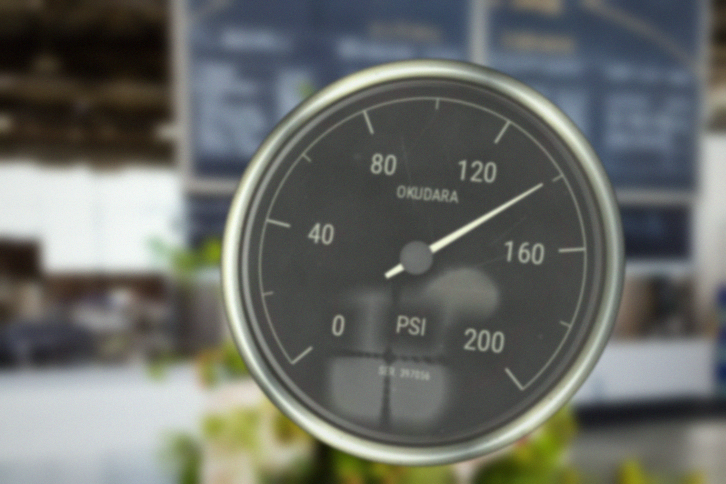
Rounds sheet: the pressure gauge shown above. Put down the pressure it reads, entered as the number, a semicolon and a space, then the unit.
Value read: 140; psi
